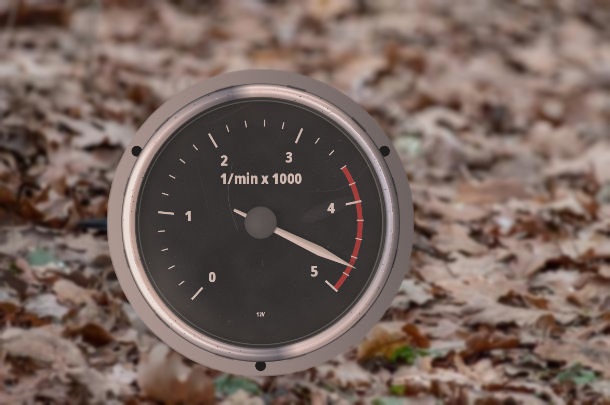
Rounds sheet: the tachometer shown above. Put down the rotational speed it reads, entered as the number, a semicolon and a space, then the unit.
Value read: 4700; rpm
